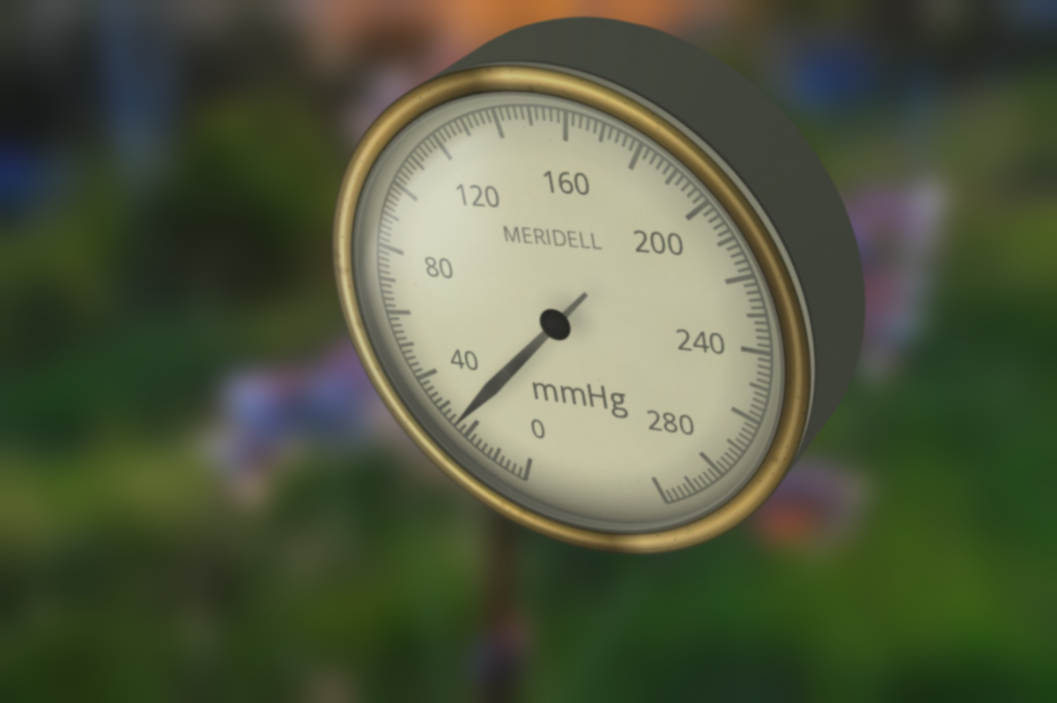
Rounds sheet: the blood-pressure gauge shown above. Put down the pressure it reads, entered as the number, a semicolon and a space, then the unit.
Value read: 24; mmHg
